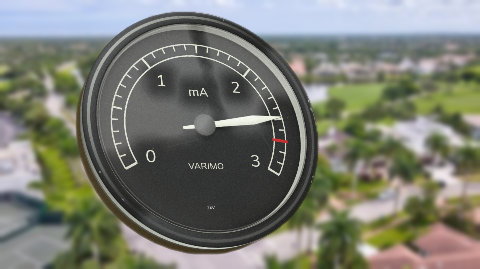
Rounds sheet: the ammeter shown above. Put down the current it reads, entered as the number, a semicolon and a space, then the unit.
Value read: 2.5; mA
